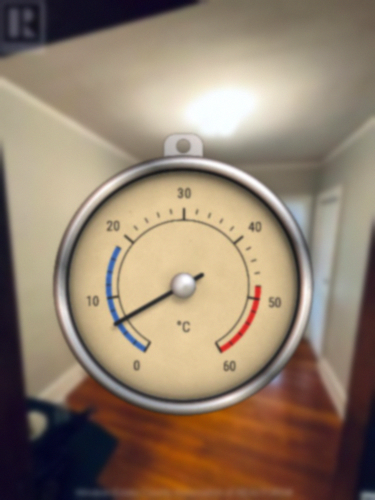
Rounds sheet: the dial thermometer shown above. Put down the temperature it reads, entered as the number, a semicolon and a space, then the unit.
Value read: 6; °C
